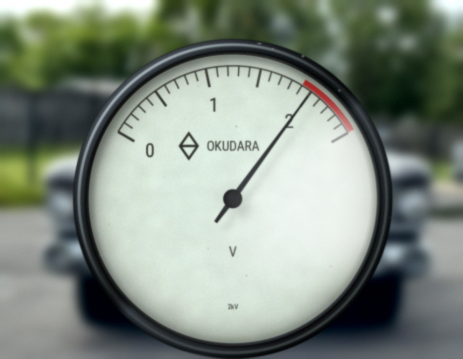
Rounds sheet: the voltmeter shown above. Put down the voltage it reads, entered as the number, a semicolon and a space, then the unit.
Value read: 2; V
